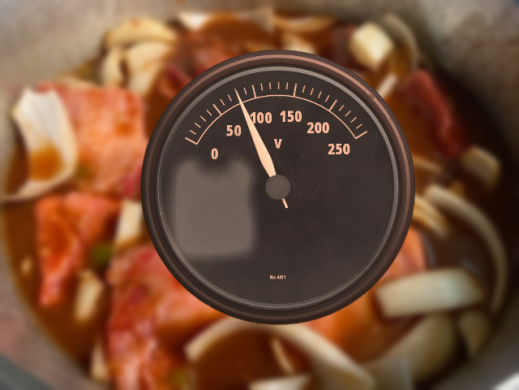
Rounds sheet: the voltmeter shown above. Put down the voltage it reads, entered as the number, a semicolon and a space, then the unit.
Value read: 80; V
